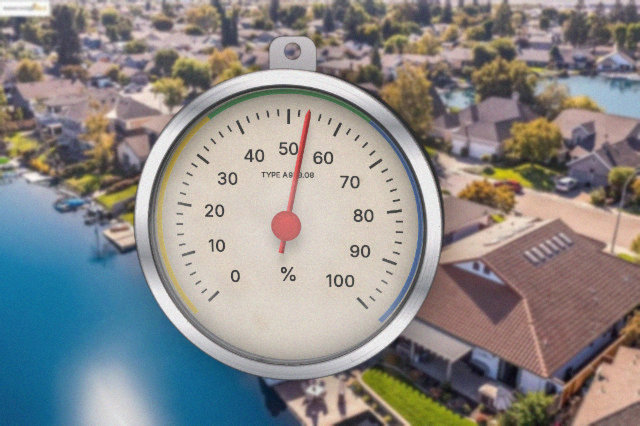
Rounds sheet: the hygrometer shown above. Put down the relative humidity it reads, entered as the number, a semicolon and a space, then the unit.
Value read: 54; %
